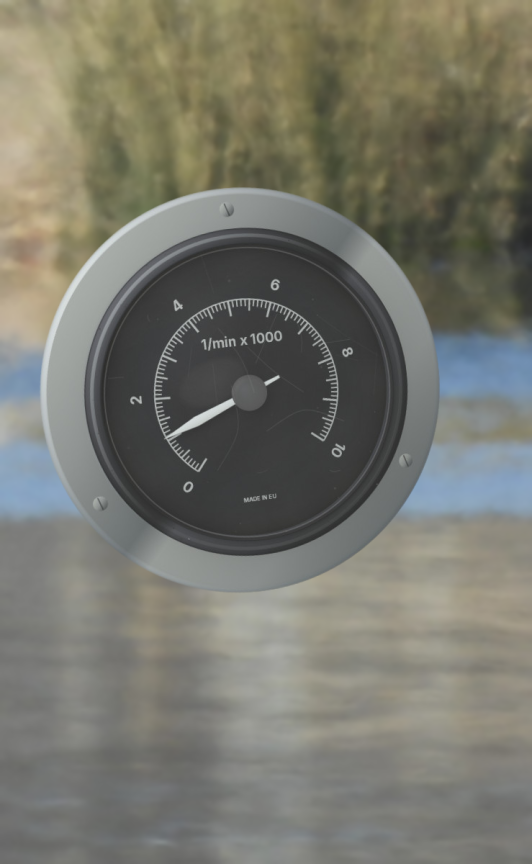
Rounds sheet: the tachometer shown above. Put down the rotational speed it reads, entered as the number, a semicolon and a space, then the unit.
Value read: 1100; rpm
